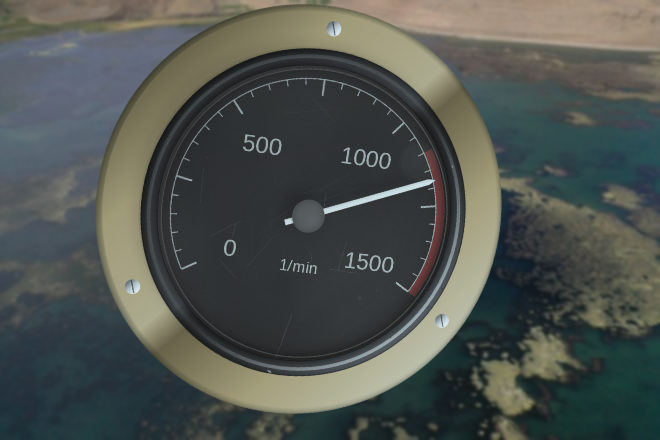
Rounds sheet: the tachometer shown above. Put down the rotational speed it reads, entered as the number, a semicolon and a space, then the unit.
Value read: 1175; rpm
